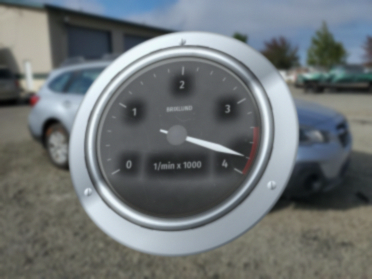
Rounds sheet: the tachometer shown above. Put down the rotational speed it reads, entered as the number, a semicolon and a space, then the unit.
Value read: 3800; rpm
